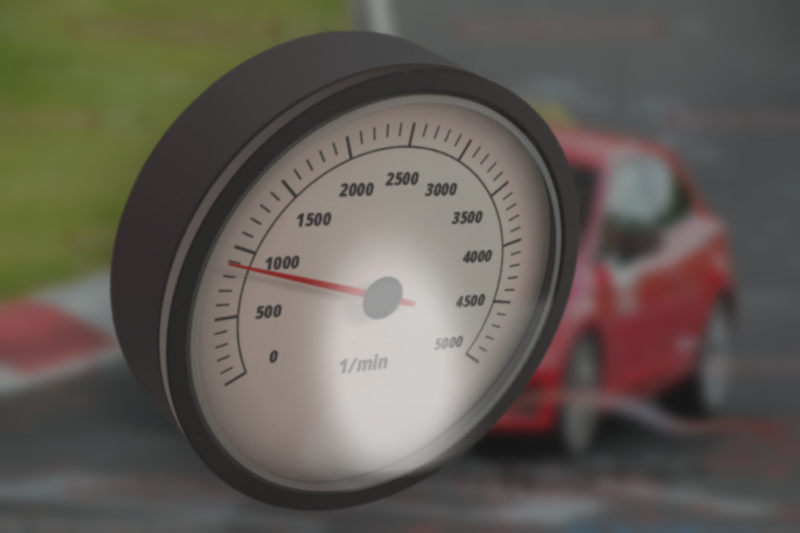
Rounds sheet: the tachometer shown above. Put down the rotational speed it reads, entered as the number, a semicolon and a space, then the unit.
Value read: 900; rpm
